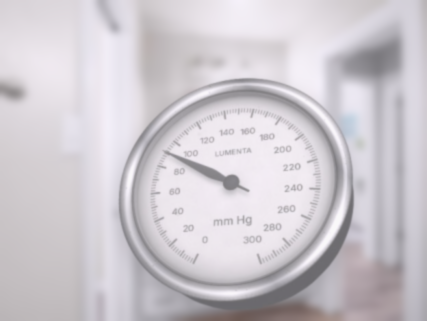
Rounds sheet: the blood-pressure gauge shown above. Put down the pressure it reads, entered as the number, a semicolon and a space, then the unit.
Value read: 90; mmHg
